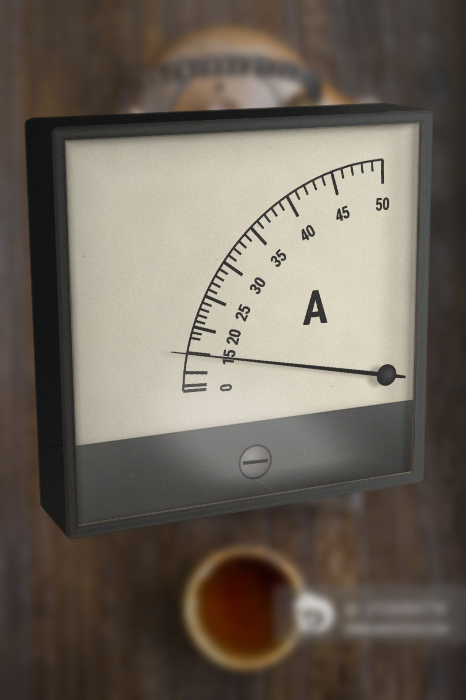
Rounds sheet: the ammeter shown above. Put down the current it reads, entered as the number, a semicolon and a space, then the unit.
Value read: 15; A
